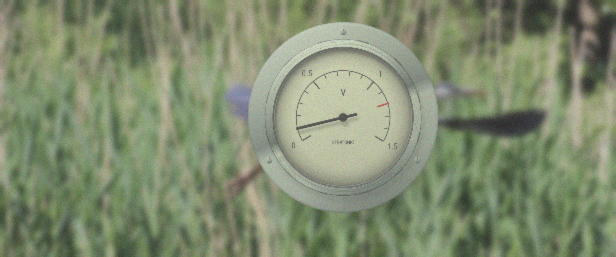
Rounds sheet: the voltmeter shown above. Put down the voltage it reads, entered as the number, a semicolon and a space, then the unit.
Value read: 0.1; V
